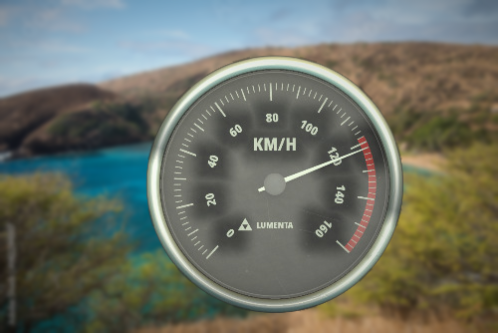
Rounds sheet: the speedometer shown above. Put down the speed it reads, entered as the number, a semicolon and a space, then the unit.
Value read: 122; km/h
